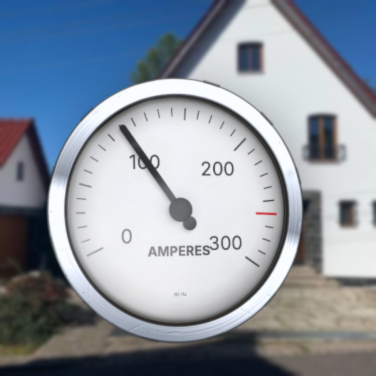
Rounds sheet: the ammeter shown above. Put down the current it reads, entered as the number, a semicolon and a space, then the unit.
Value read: 100; A
